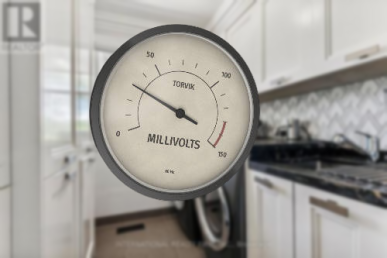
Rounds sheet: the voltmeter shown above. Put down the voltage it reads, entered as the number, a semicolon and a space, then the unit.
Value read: 30; mV
